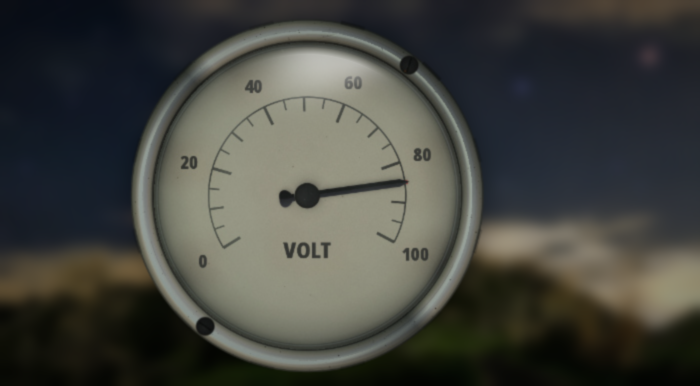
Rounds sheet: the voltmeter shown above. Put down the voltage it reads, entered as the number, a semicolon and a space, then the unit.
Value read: 85; V
